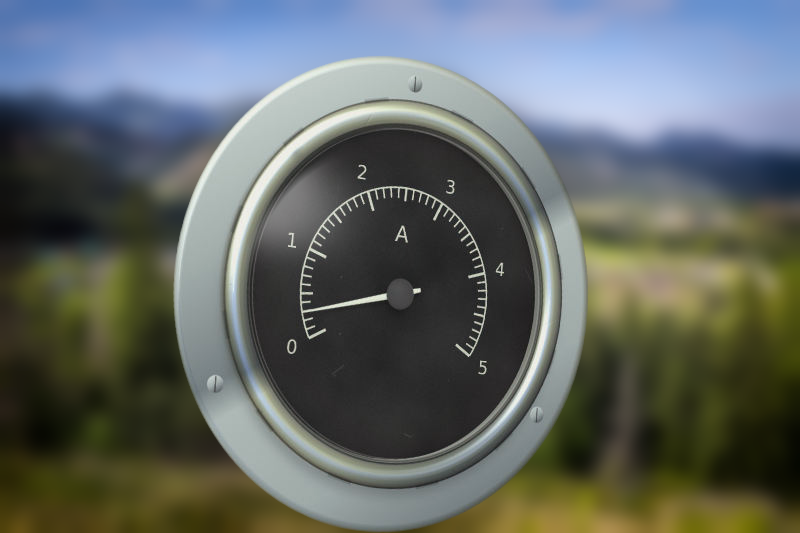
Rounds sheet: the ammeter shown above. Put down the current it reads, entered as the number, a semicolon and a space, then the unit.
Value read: 0.3; A
